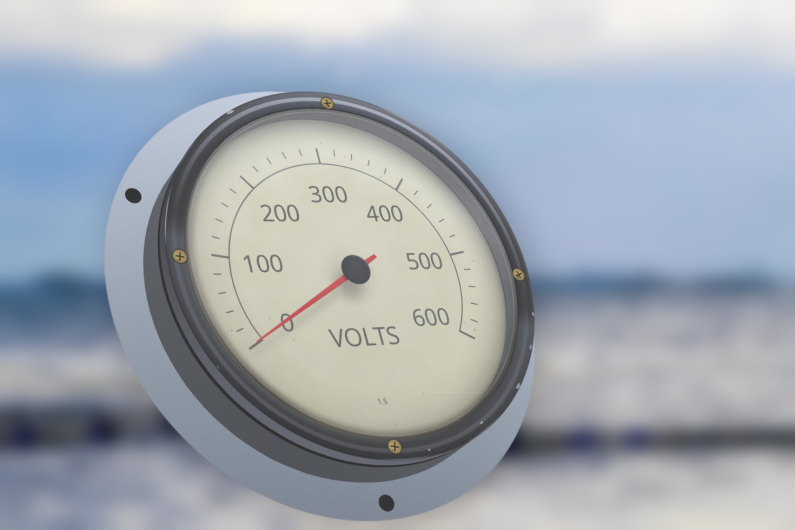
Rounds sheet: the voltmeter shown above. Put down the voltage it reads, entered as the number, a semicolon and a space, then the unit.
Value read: 0; V
